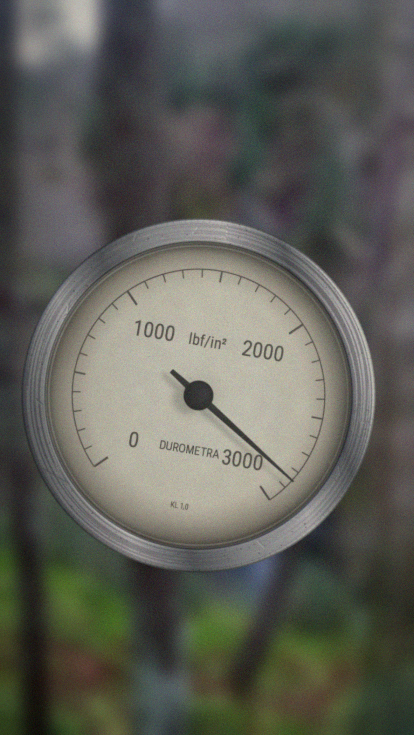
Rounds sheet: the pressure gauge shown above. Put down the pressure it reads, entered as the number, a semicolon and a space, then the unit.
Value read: 2850; psi
